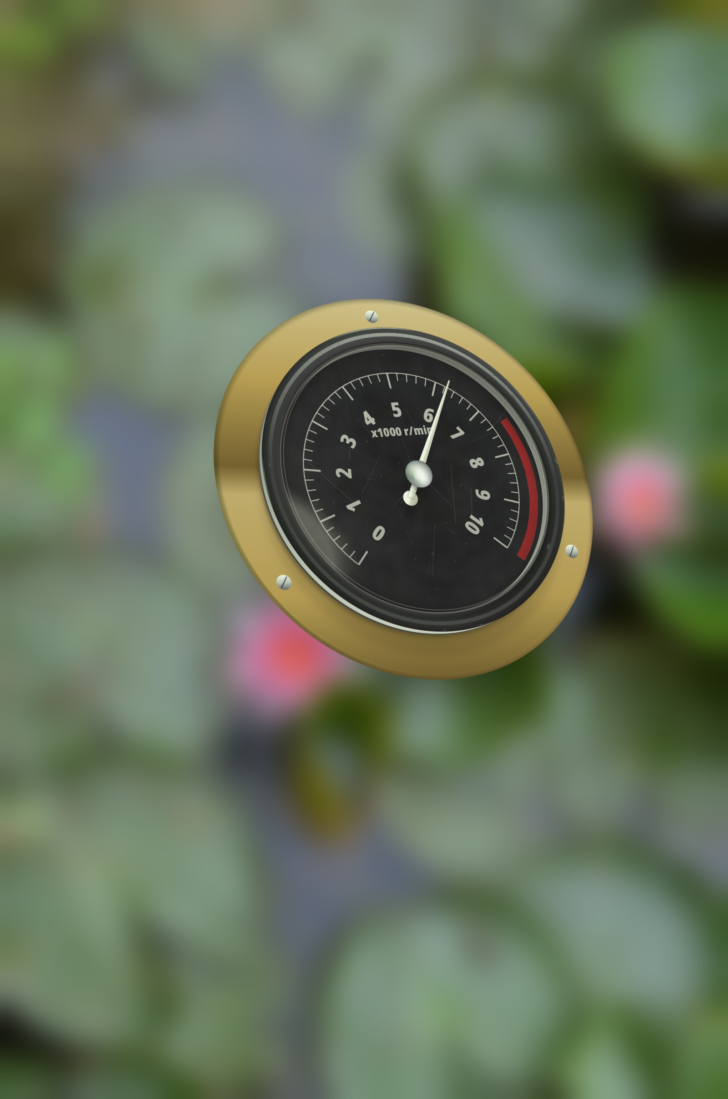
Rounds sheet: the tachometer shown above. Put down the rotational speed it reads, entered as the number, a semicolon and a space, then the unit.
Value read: 6200; rpm
